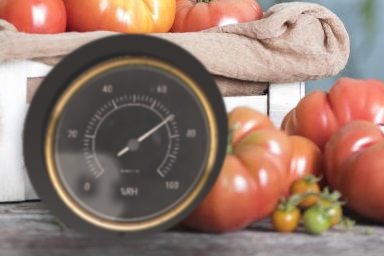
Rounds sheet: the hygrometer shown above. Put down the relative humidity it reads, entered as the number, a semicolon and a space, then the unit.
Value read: 70; %
